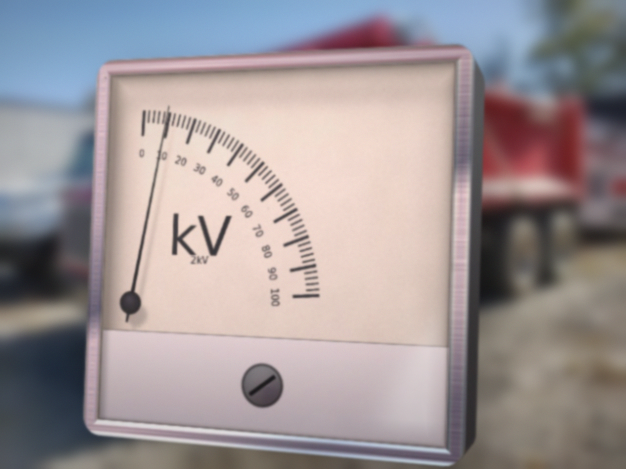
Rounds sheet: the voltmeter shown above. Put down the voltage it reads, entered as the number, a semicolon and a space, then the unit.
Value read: 10; kV
